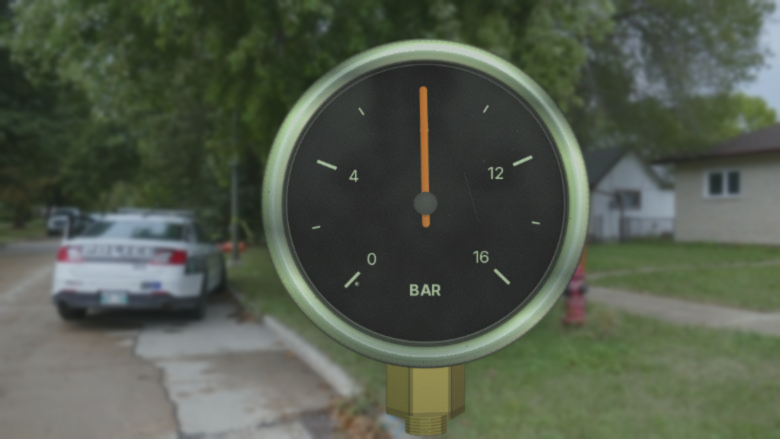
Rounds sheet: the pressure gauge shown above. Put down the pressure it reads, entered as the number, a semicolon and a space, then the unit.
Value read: 8; bar
